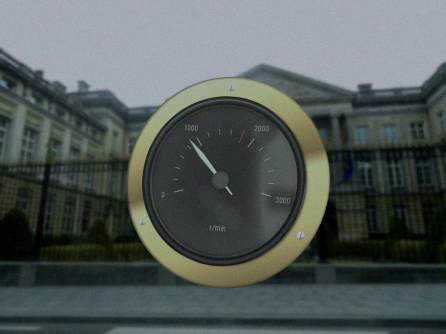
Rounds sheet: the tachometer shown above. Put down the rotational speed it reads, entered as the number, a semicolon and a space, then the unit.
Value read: 900; rpm
